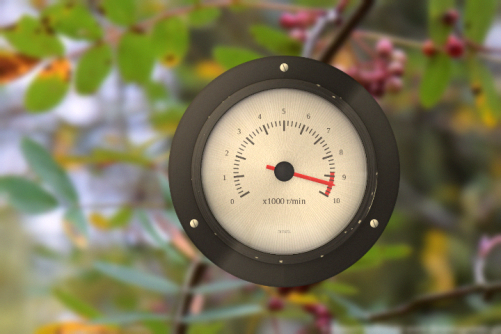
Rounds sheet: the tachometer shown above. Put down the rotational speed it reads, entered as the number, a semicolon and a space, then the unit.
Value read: 9400; rpm
